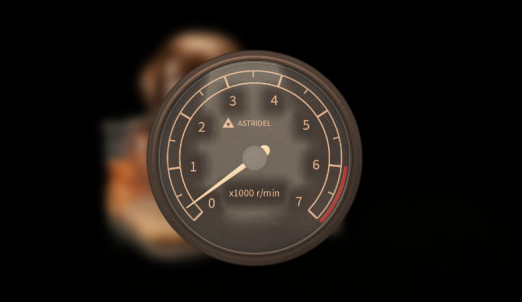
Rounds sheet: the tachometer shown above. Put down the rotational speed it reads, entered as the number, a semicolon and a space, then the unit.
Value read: 250; rpm
